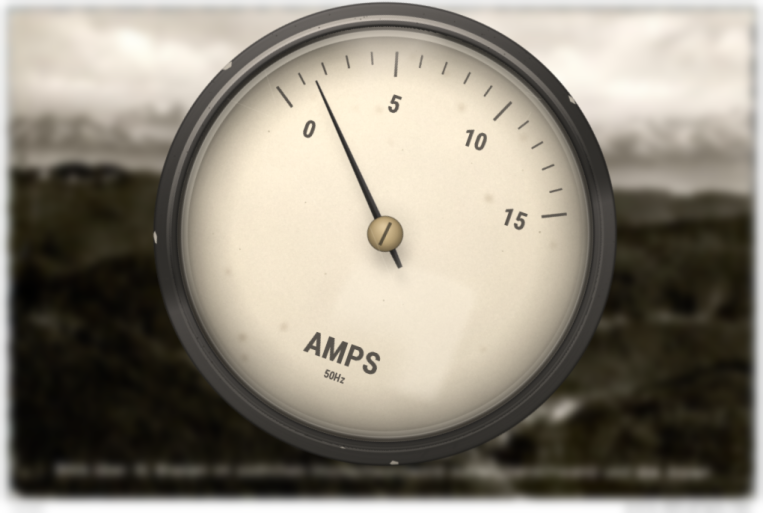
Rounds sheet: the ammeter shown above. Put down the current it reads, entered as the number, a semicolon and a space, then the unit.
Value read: 1.5; A
